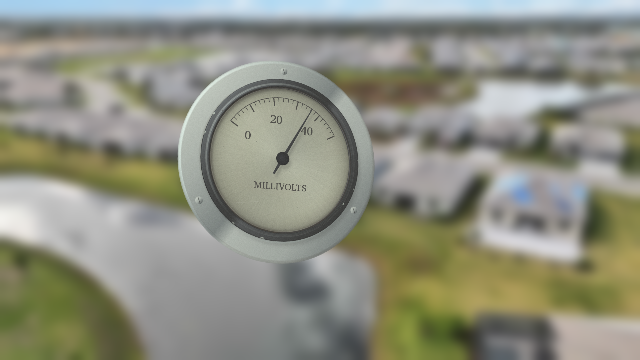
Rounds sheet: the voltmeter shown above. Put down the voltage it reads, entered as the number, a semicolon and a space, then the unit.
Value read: 36; mV
